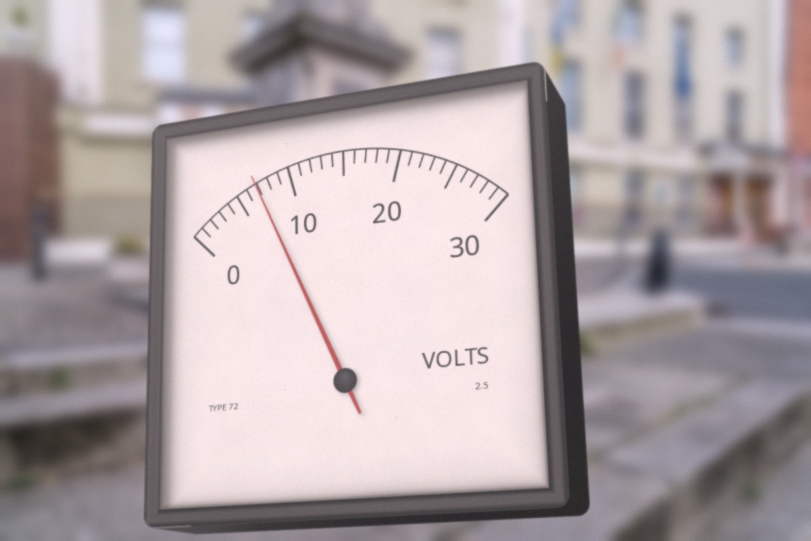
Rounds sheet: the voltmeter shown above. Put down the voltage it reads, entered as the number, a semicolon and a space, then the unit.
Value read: 7; V
